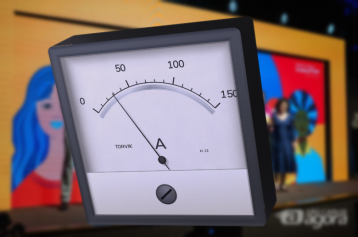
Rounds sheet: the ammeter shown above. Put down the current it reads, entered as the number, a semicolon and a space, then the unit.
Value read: 30; A
